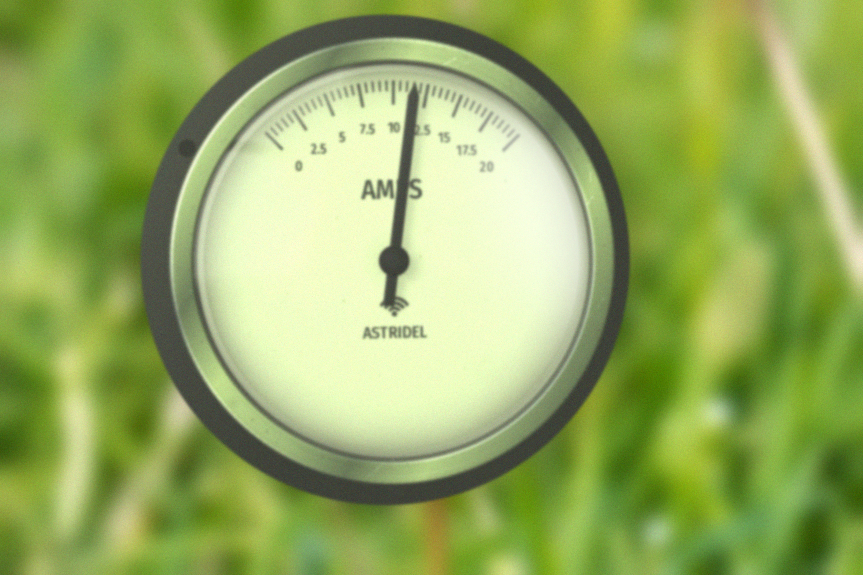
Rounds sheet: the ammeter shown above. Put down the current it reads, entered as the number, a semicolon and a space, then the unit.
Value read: 11.5; A
